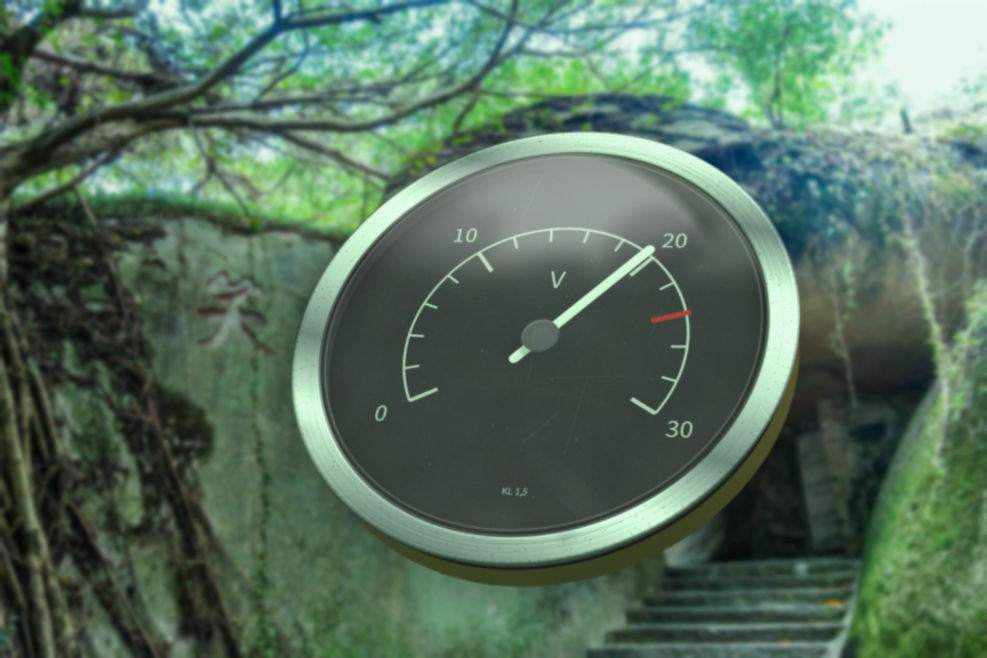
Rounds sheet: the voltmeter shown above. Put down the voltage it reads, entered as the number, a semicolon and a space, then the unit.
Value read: 20; V
